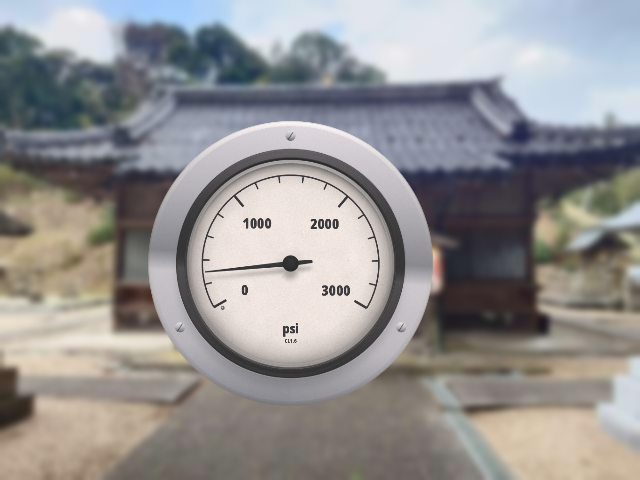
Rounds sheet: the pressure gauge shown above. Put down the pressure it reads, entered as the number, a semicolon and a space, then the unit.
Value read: 300; psi
